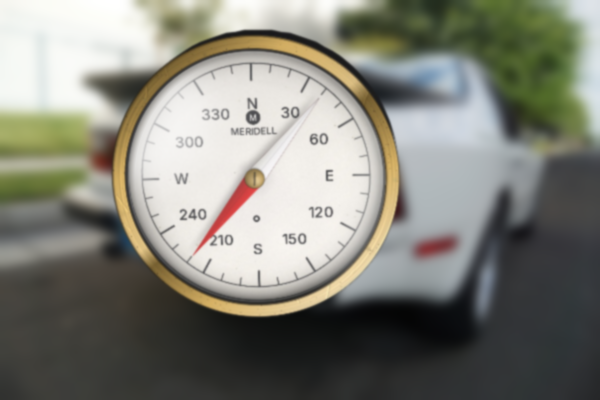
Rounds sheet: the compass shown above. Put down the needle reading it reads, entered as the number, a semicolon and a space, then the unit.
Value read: 220; °
